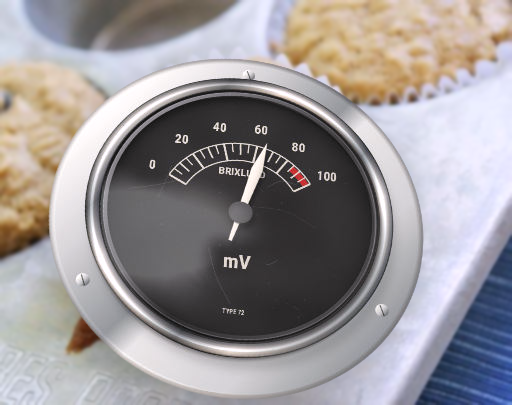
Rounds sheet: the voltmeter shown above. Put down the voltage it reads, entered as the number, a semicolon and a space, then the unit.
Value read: 65; mV
